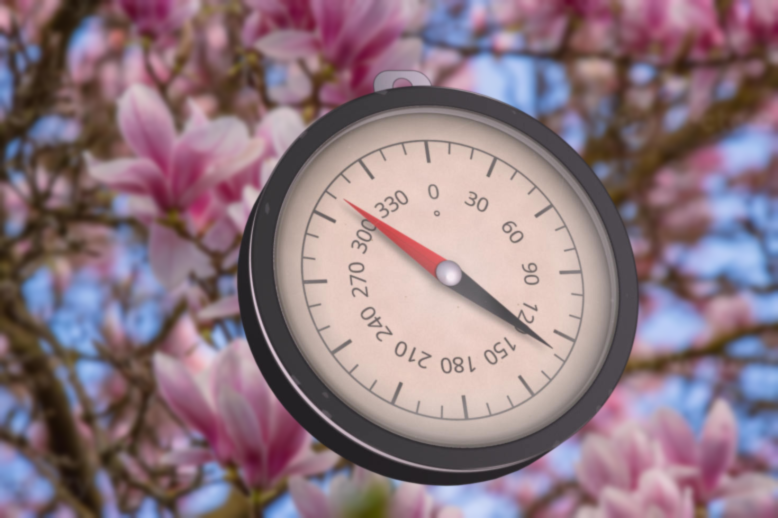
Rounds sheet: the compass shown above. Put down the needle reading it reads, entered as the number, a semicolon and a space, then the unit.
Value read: 310; °
